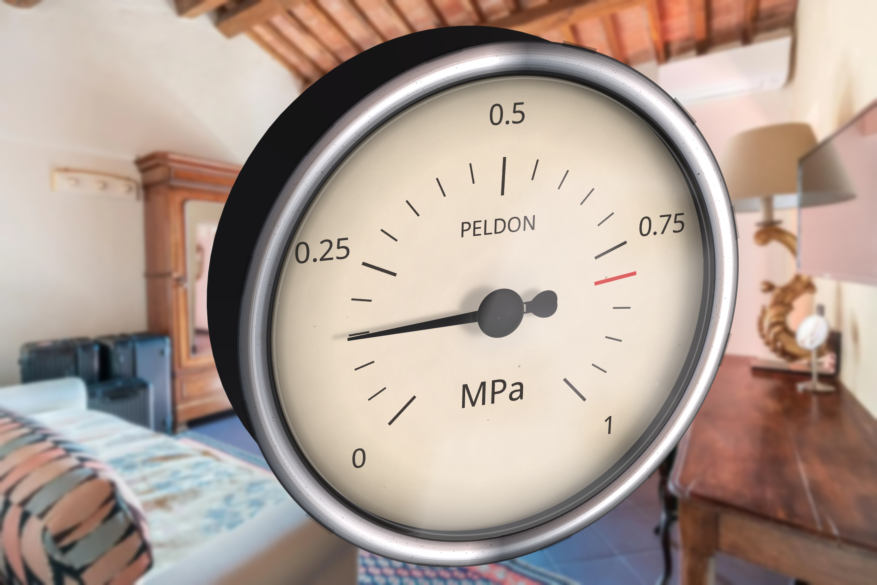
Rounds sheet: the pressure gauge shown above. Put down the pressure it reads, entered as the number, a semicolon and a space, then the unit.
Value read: 0.15; MPa
